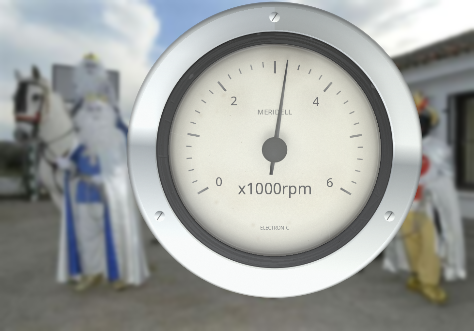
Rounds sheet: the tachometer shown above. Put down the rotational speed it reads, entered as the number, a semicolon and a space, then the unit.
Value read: 3200; rpm
